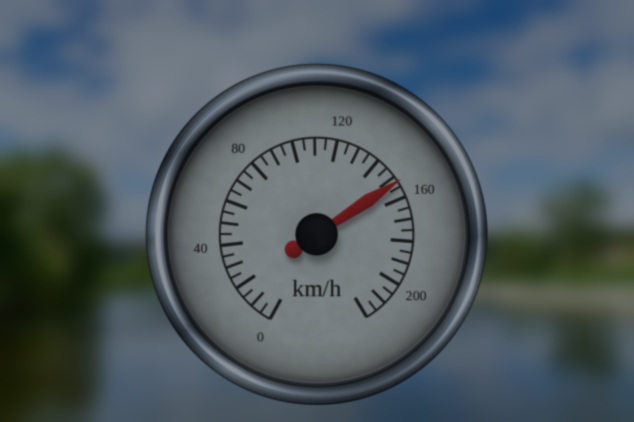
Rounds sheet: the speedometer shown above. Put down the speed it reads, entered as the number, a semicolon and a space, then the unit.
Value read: 152.5; km/h
